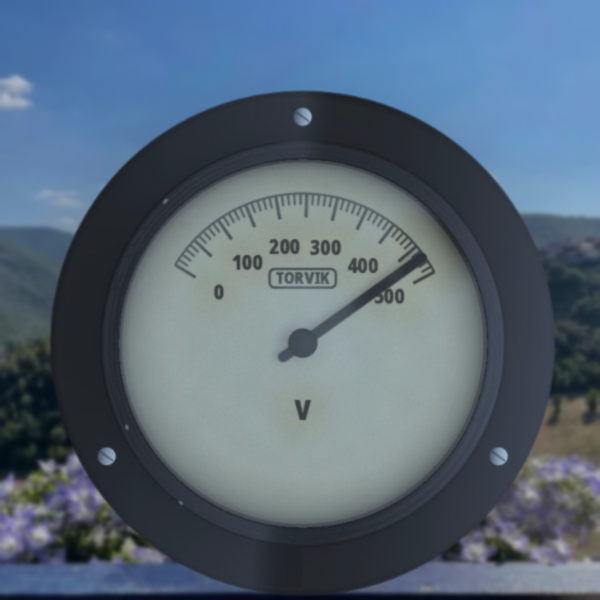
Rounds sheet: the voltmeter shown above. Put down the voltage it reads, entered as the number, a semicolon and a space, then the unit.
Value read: 470; V
